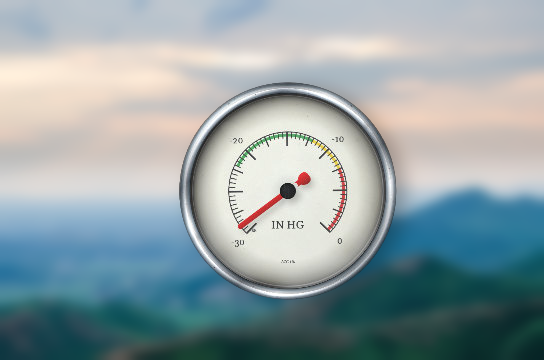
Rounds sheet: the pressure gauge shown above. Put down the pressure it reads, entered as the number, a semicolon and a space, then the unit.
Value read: -29; inHg
